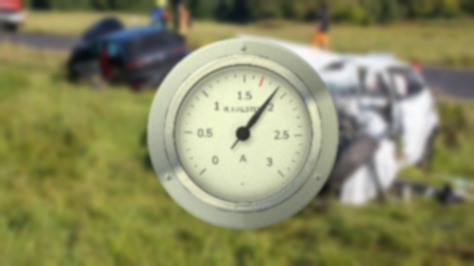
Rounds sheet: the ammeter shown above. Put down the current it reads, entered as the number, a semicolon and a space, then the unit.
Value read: 1.9; A
